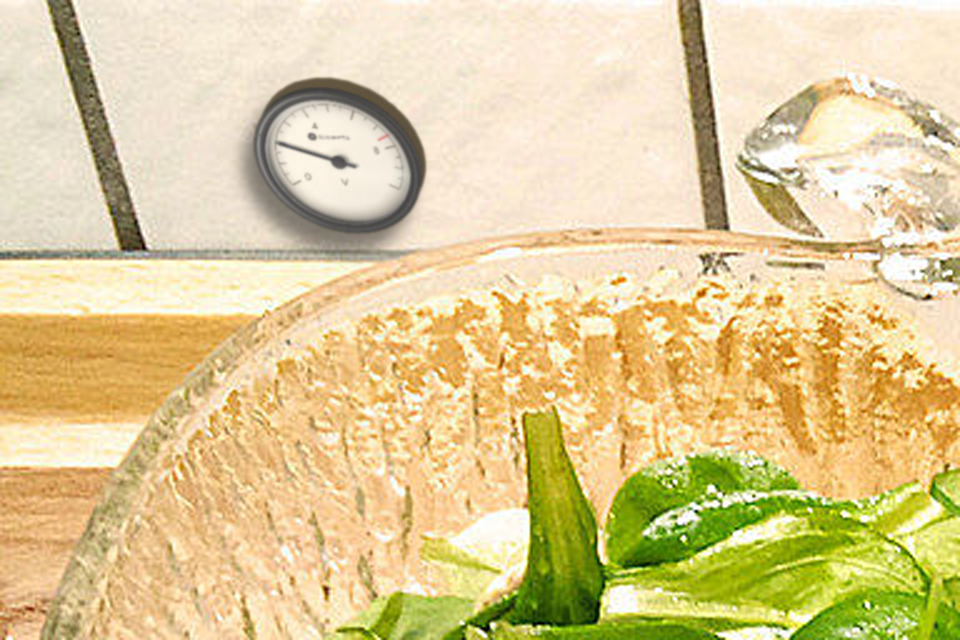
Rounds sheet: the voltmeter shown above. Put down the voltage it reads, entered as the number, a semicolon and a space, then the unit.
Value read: 2; V
